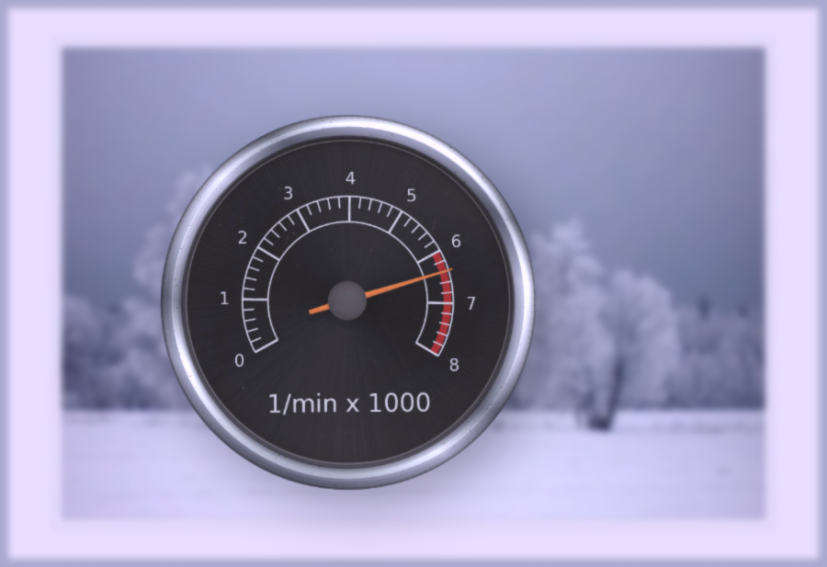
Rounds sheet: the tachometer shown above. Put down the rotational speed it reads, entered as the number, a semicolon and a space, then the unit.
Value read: 6400; rpm
